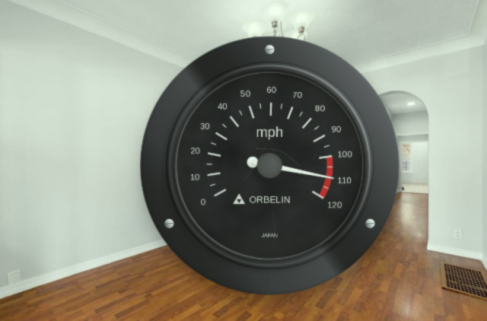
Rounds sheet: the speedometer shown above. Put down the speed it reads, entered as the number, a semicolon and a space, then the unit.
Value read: 110; mph
